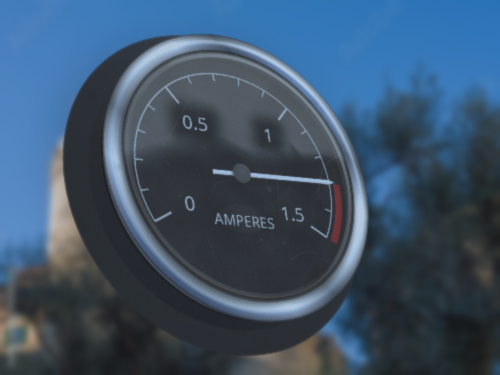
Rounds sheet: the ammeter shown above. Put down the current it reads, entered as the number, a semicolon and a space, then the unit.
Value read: 1.3; A
